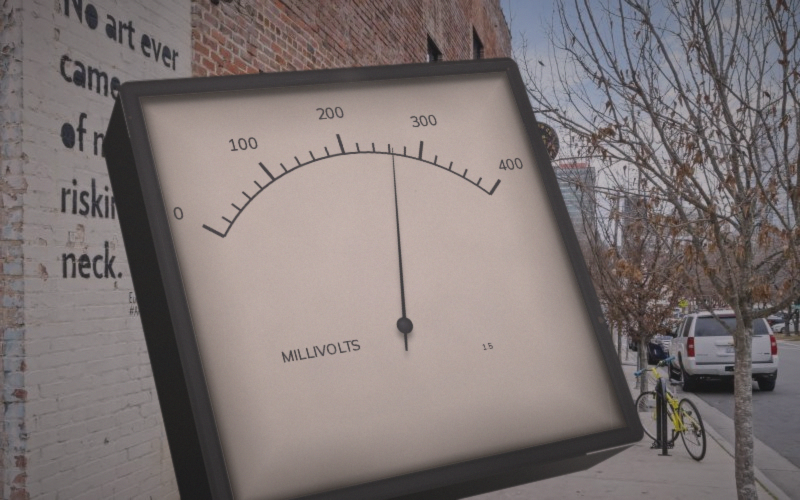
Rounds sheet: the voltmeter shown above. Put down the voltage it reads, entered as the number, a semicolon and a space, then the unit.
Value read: 260; mV
